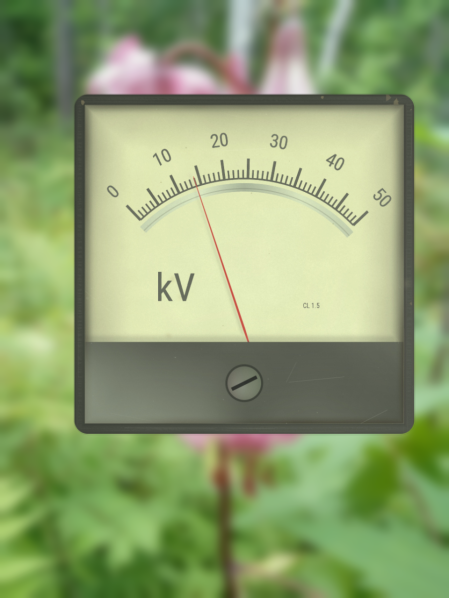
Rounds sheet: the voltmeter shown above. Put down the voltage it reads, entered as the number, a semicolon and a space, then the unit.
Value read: 14; kV
